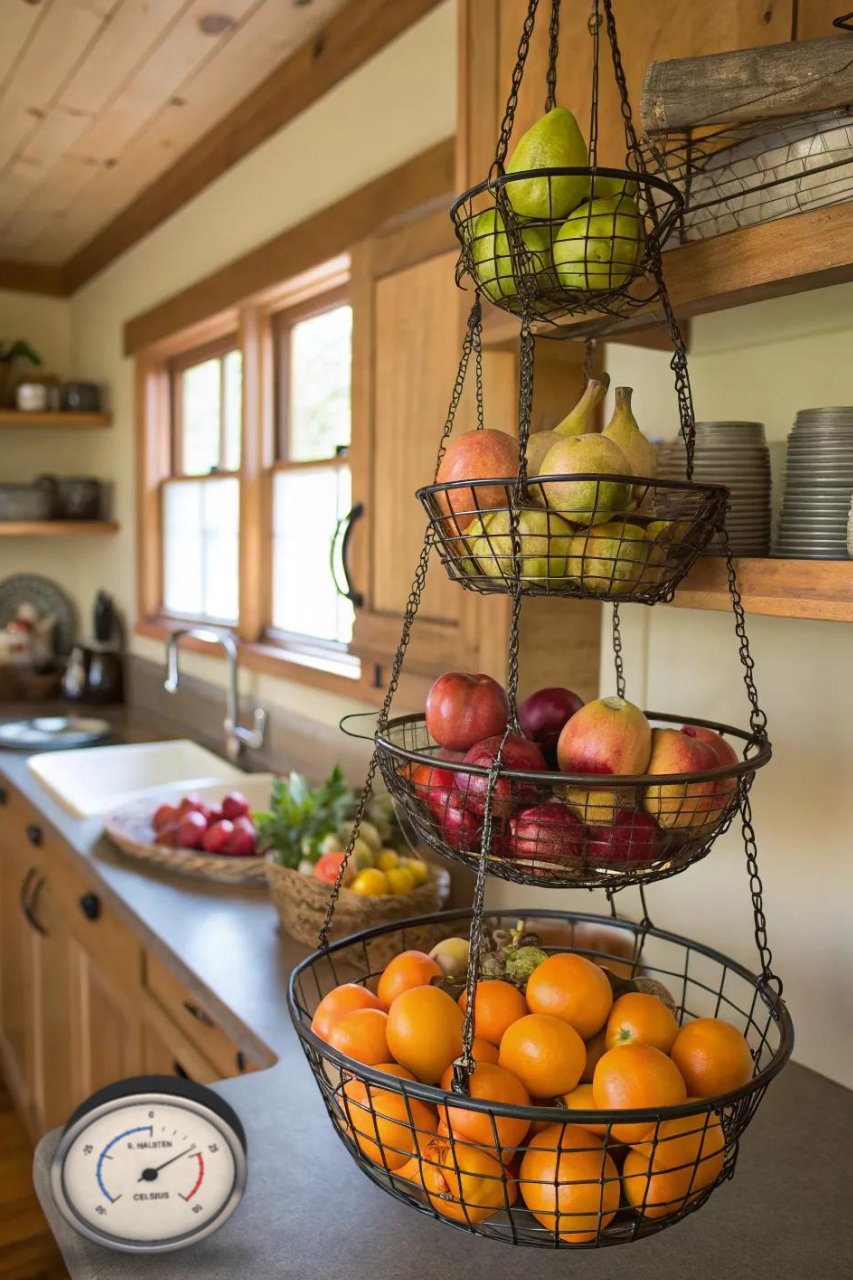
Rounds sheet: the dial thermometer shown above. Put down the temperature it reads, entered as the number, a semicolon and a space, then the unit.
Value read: 20; °C
